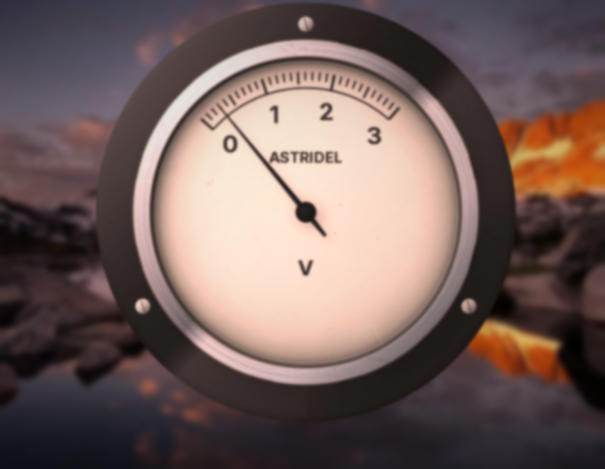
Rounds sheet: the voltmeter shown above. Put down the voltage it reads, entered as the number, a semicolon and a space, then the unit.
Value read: 0.3; V
